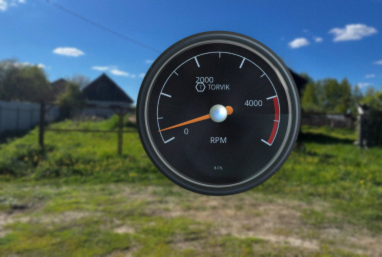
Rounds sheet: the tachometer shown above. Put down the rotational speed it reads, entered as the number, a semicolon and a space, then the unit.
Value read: 250; rpm
